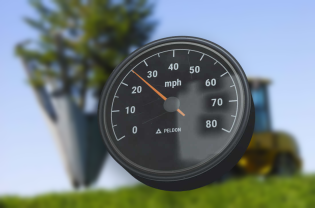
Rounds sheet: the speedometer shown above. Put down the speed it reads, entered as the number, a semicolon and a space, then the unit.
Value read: 25; mph
